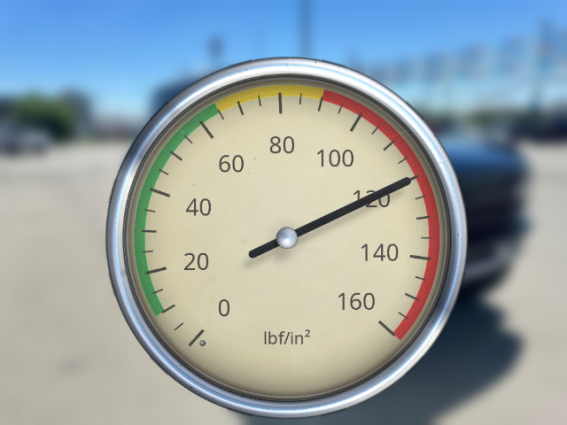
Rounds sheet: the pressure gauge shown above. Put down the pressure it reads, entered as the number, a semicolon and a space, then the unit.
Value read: 120; psi
